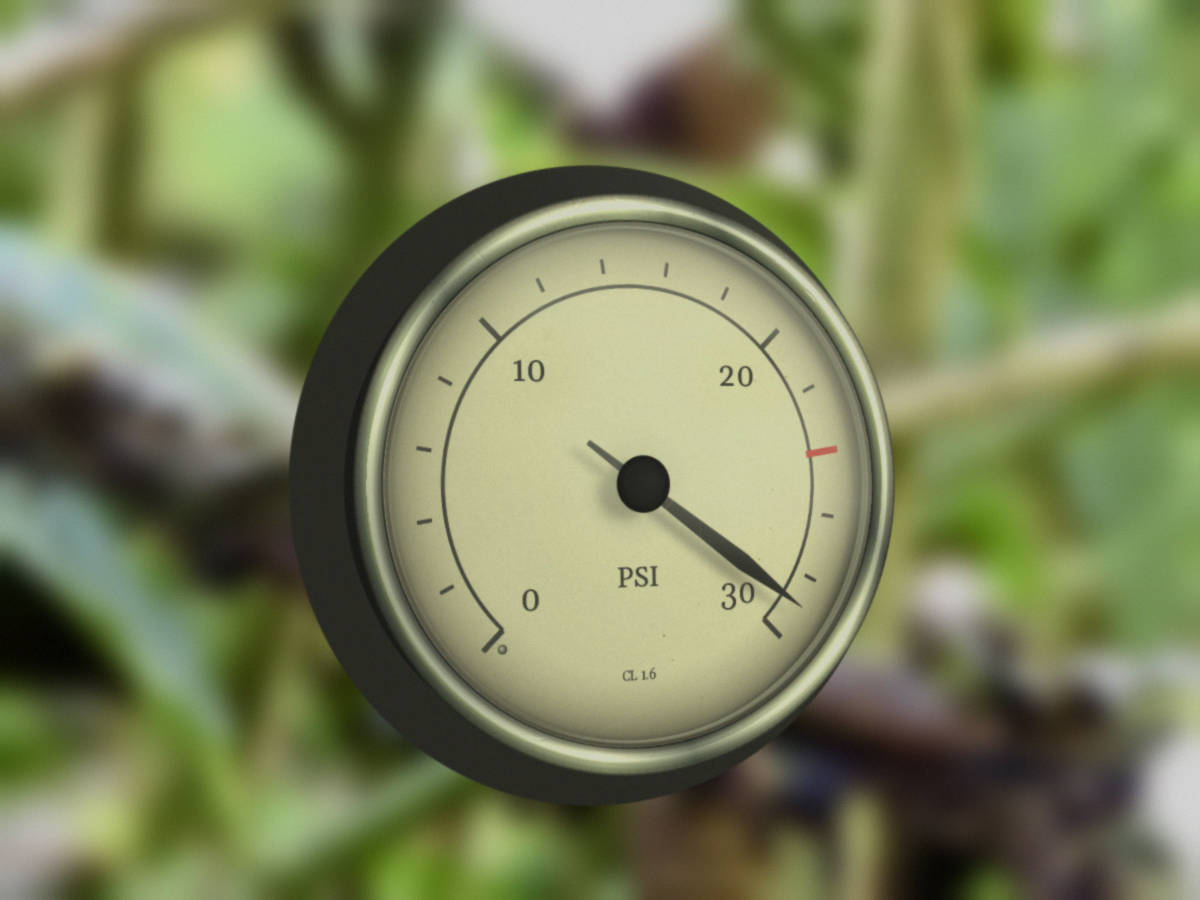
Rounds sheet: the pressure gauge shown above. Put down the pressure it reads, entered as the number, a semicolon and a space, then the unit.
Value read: 29; psi
